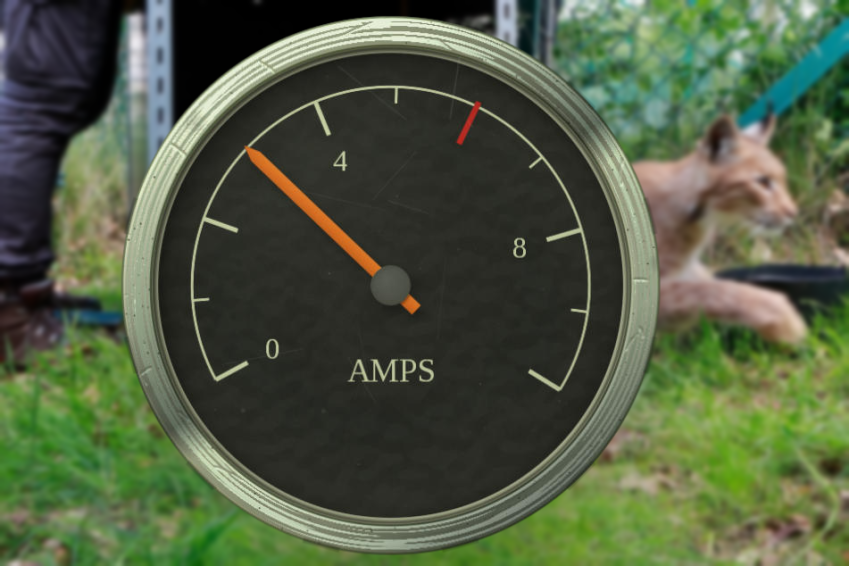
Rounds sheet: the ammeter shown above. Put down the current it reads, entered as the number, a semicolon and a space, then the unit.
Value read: 3; A
